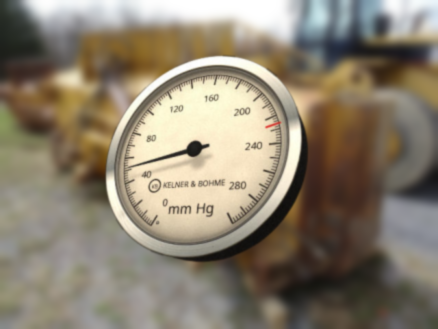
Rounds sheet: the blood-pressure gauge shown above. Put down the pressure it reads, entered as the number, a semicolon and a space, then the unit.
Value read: 50; mmHg
